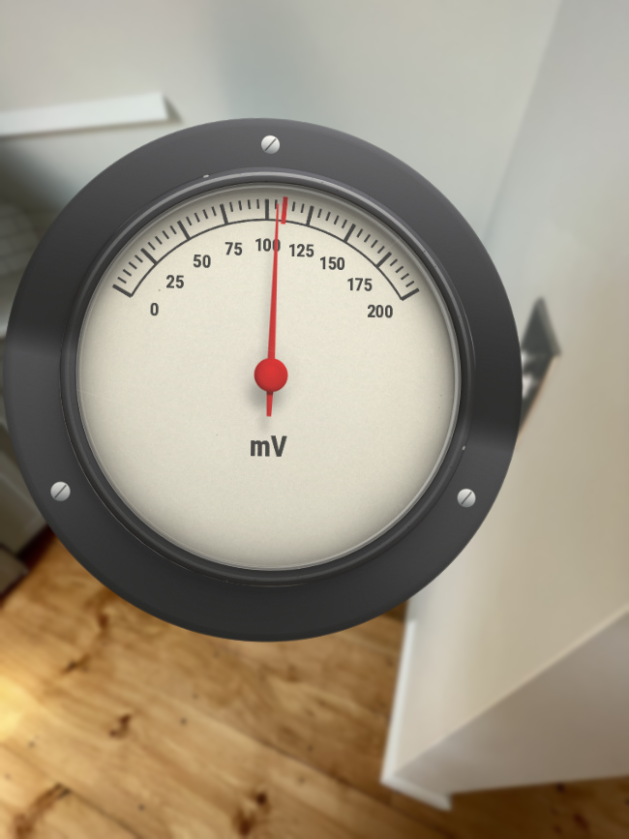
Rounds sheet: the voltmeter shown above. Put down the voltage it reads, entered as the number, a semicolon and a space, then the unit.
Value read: 105; mV
